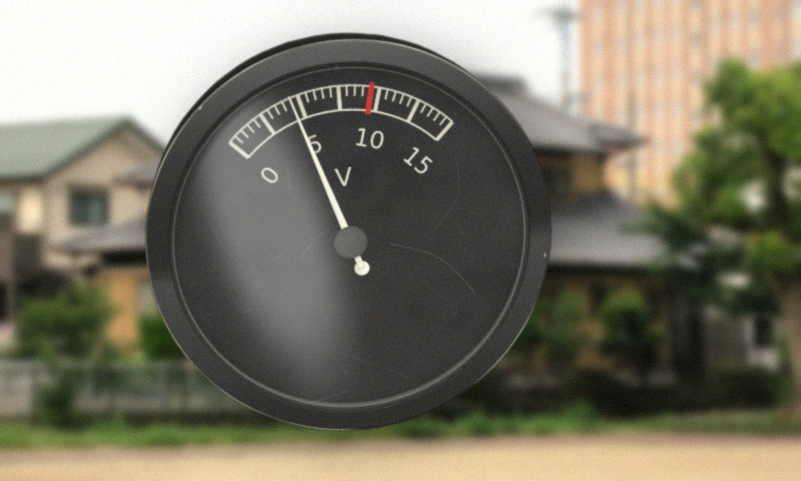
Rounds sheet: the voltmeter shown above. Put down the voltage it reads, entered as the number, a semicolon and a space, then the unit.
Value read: 4.5; V
